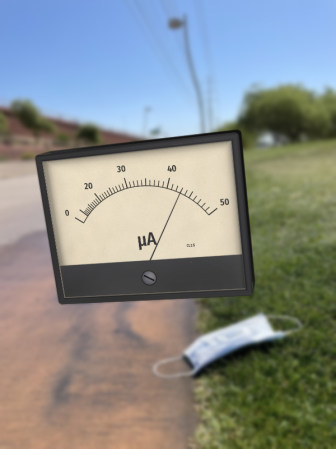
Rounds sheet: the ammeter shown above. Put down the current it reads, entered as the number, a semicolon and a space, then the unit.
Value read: 43; µA
